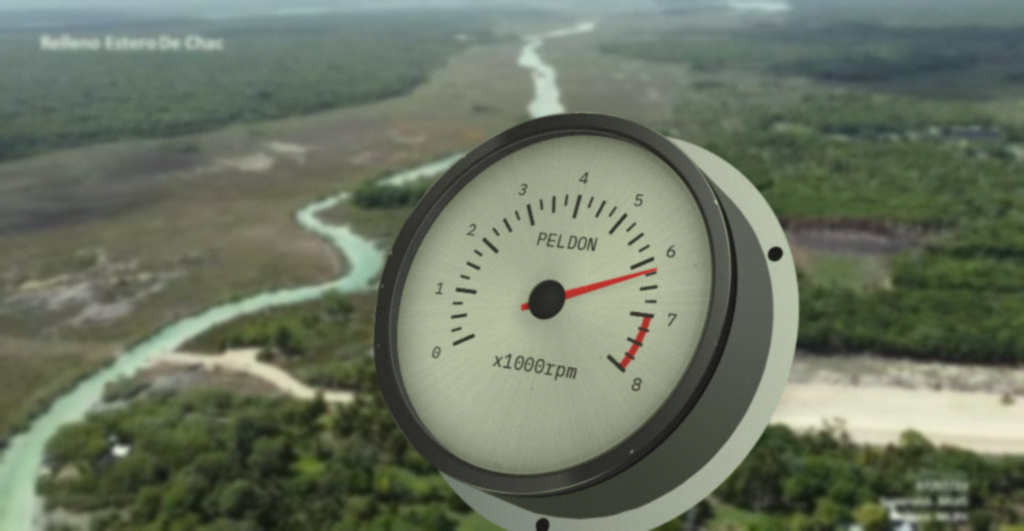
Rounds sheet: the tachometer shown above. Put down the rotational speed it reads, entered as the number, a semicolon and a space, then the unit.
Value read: 6250; rpm
